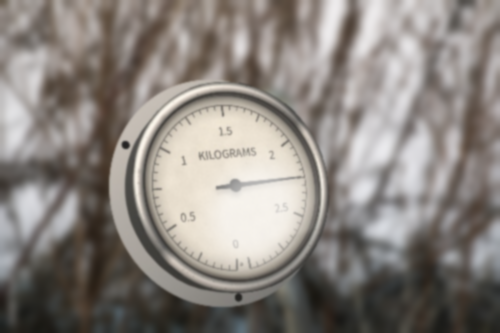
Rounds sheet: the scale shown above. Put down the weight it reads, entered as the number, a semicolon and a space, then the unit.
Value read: 2.25; kg
